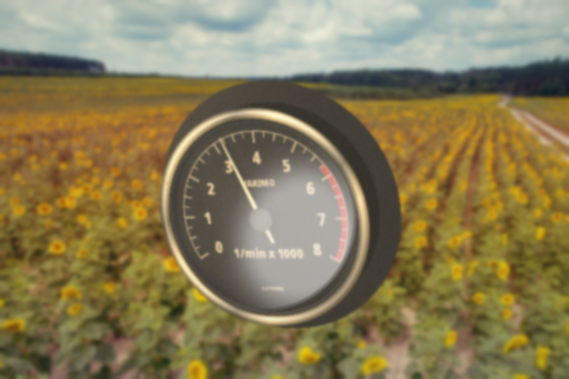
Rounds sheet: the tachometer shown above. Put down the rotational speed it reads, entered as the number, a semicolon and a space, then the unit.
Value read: 3250; rpm
